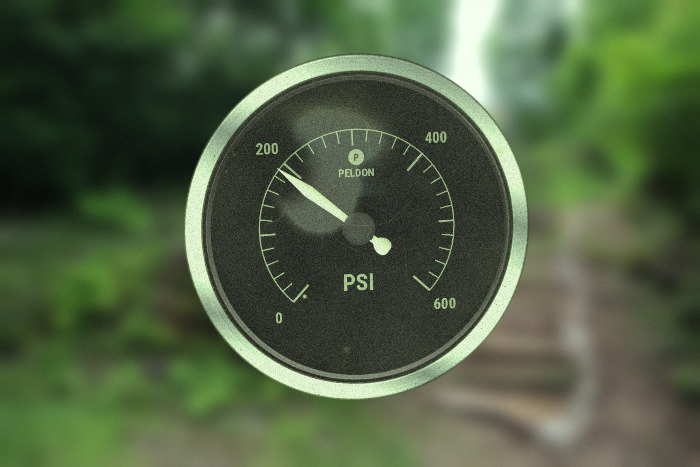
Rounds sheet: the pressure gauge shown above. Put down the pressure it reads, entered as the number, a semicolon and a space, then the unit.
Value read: 190; psi
